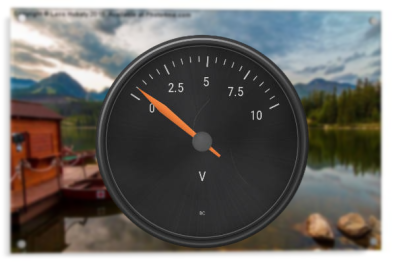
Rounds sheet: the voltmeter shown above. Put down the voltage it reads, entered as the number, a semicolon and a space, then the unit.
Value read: 0.5; V
